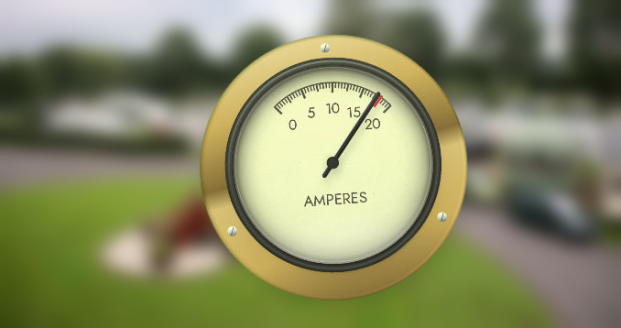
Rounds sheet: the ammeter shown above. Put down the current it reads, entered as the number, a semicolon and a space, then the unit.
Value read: 17.5; A
